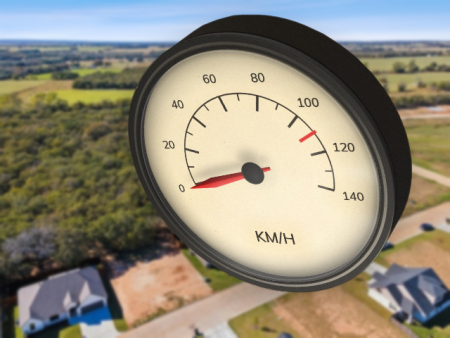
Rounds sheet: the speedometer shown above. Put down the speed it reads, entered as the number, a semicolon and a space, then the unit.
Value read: 0; km/h
